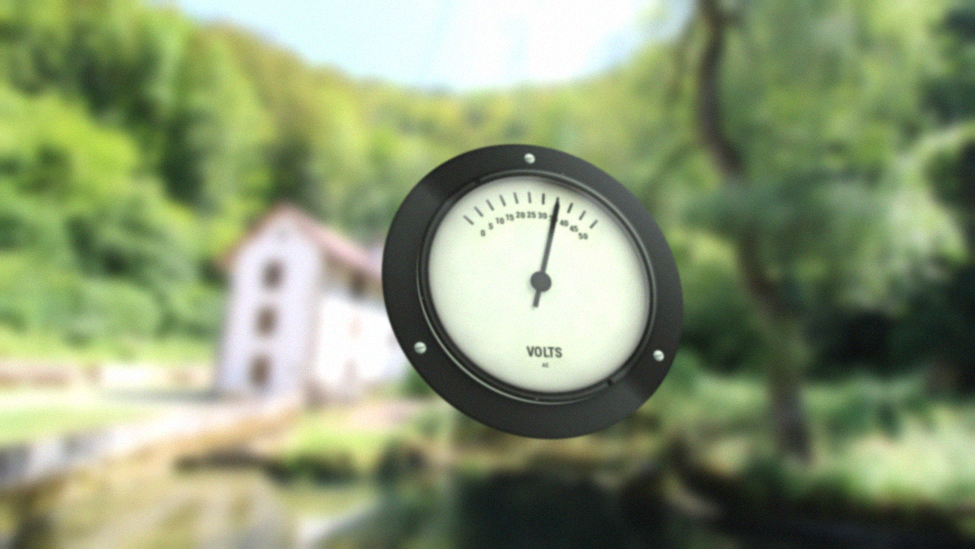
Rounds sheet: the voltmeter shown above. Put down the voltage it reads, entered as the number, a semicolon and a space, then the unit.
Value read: 35; V
